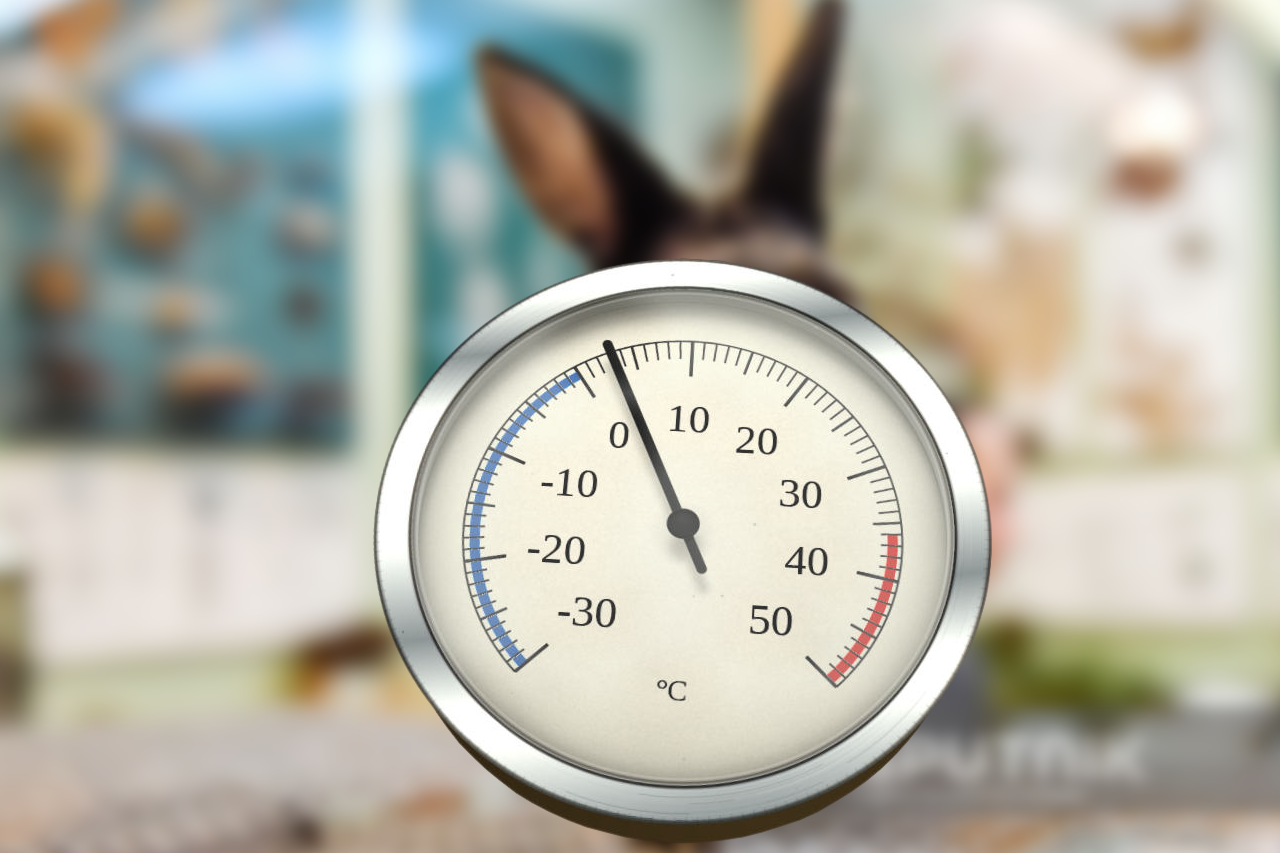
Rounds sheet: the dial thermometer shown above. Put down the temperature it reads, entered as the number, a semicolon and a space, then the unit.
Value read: 3; °C
